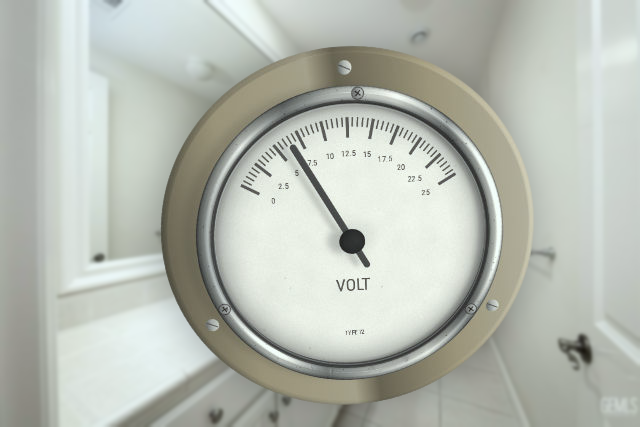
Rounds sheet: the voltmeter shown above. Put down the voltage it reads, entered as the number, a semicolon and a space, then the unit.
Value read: 6.5; V
